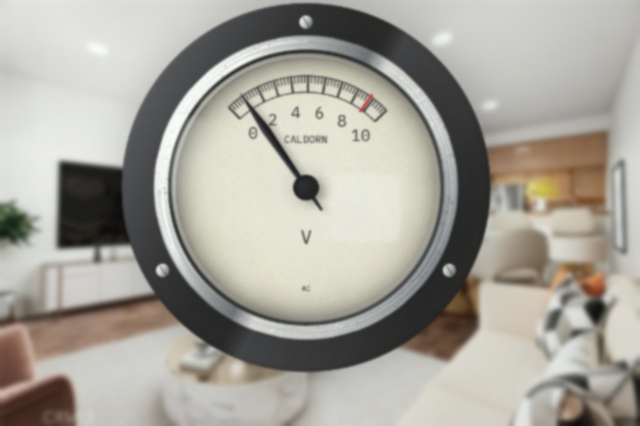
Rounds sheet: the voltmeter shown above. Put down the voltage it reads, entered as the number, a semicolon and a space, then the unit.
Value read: 1; V
